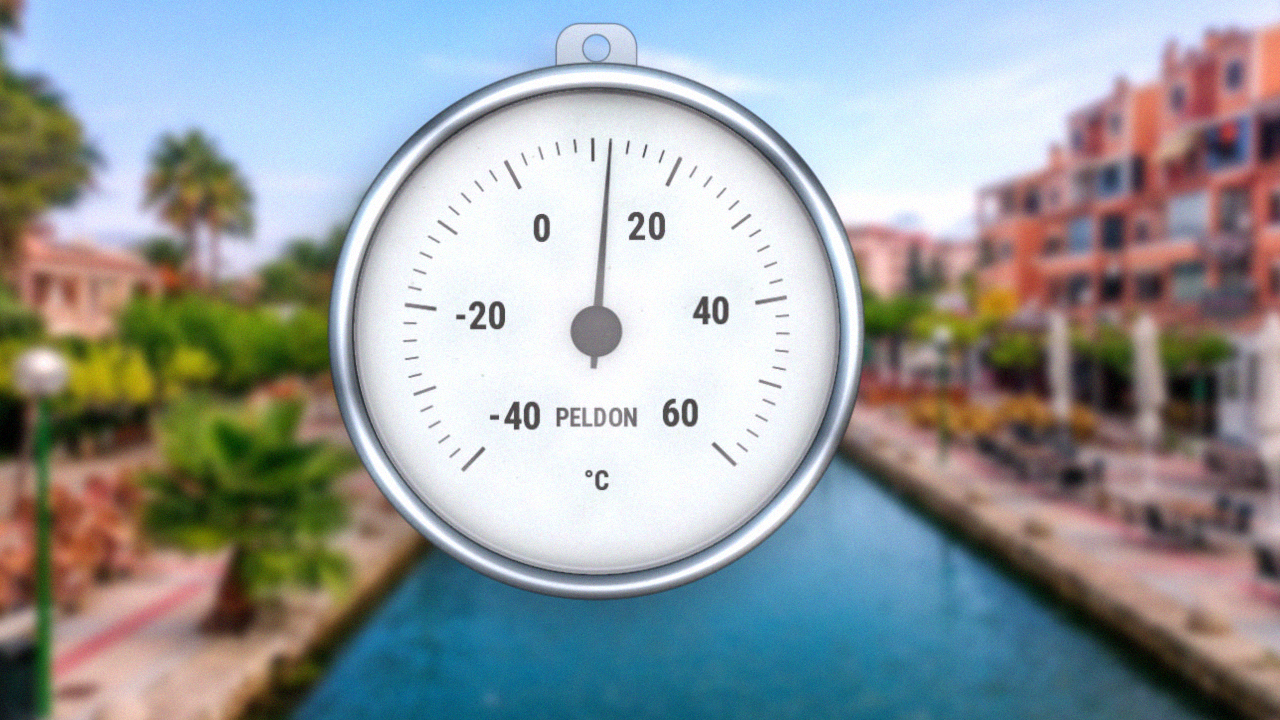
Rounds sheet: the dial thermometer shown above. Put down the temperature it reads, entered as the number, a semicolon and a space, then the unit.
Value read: 12; °C
